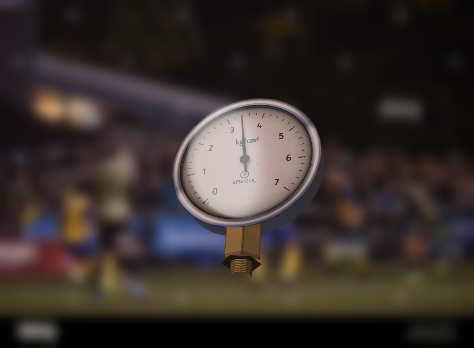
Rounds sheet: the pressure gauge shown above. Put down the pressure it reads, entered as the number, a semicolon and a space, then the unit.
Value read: 3.4; kg/cm²
